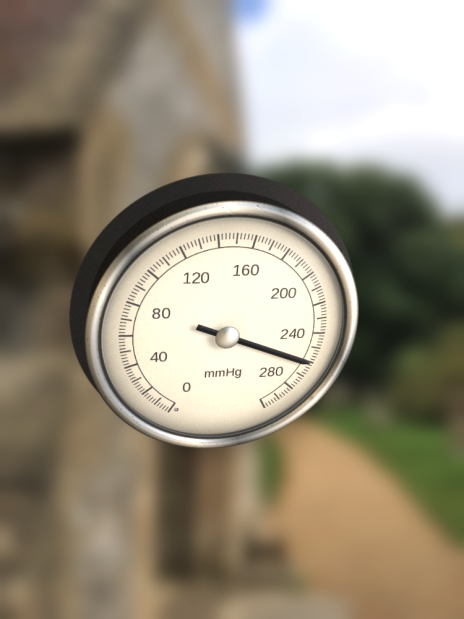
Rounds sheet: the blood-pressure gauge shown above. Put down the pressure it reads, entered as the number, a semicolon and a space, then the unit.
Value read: 260; mmHg
